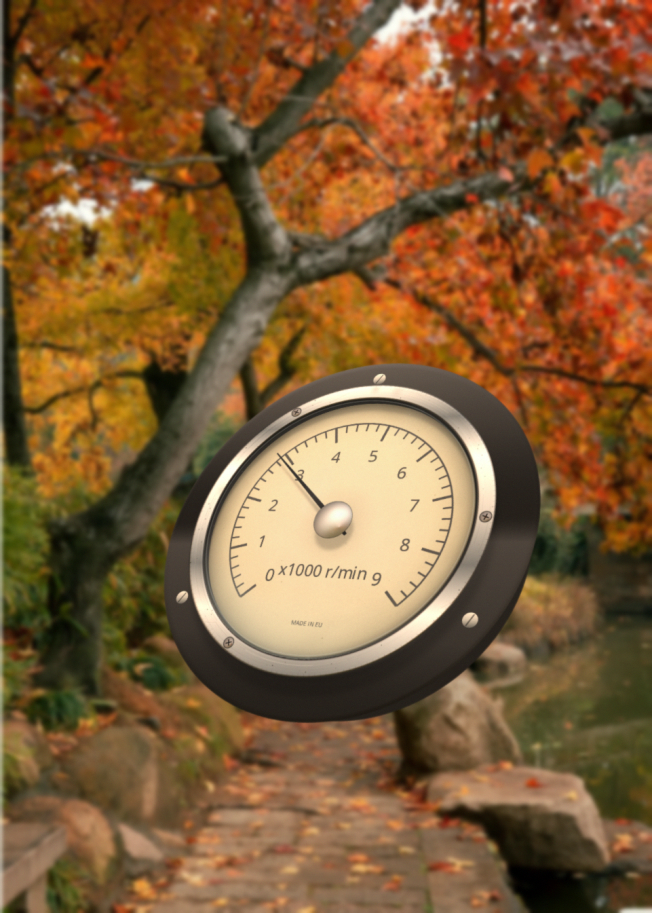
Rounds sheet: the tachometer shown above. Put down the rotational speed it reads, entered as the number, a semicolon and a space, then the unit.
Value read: 2900; rpm
